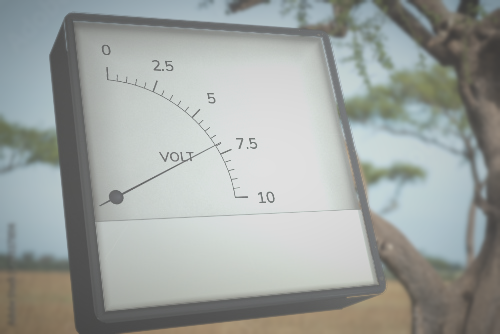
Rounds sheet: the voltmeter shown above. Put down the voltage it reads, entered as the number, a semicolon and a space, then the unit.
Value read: 7; V
